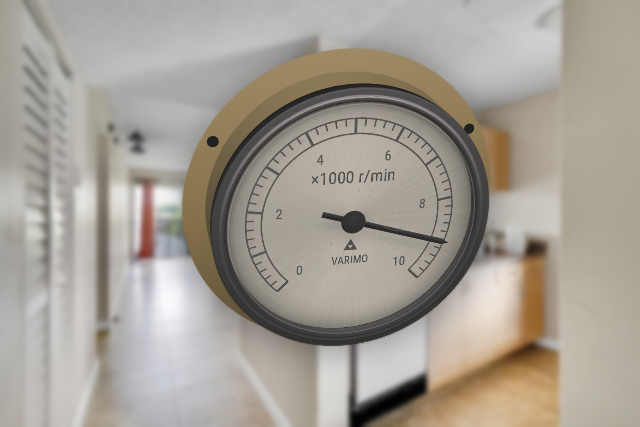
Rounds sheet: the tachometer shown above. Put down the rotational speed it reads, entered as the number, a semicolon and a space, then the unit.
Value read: 9000; rpm
